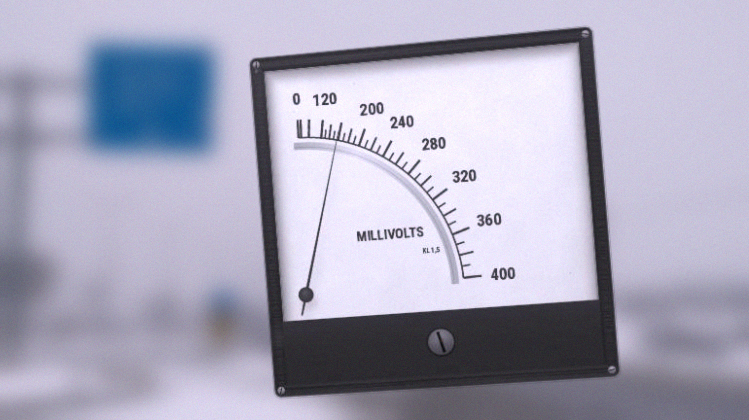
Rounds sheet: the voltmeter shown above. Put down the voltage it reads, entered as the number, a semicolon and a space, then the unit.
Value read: 160; mV
